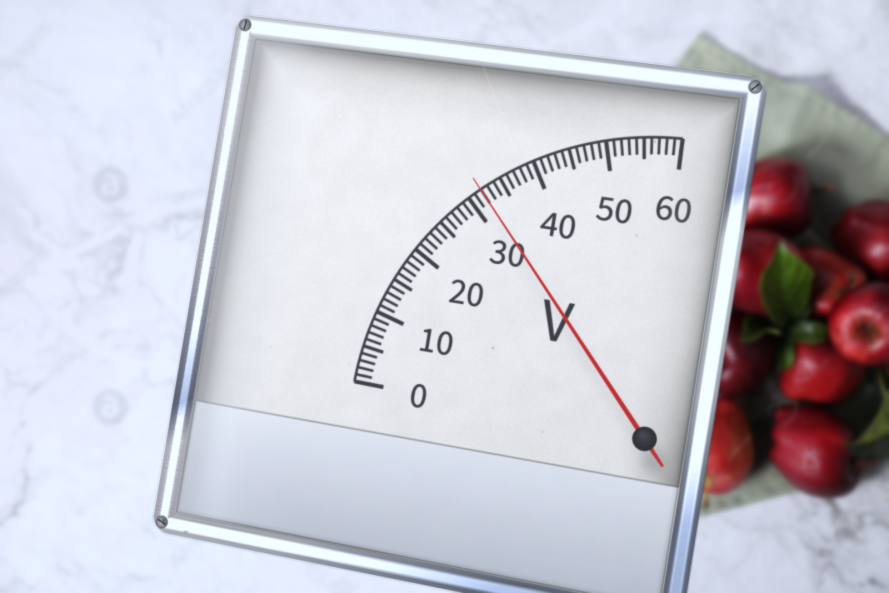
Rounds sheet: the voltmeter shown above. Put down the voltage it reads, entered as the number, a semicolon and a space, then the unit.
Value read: 32; V
